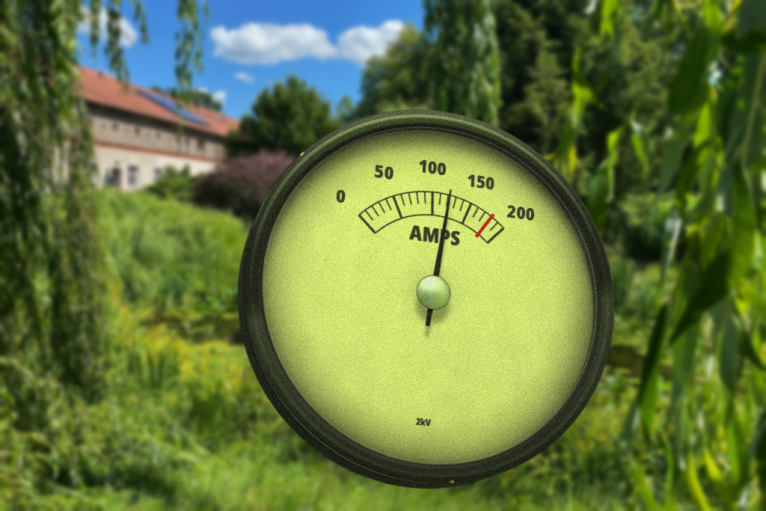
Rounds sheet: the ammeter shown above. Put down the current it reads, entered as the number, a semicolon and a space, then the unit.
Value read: 120; A
